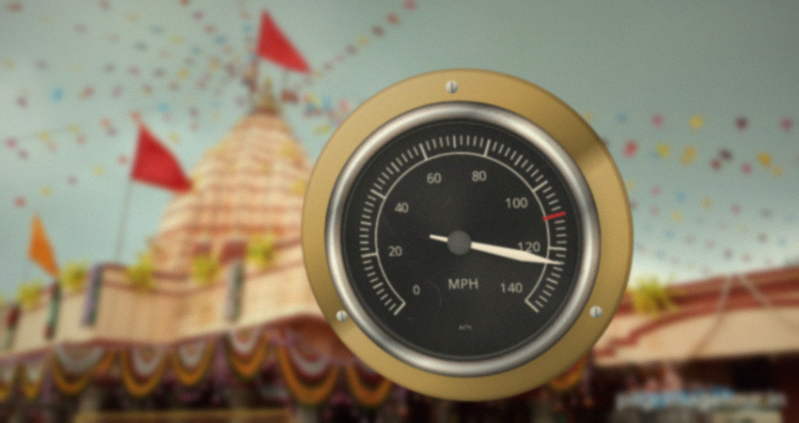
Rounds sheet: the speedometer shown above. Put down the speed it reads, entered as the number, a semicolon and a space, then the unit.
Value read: 124; mph
